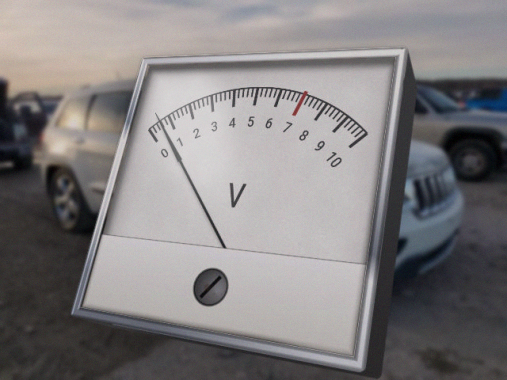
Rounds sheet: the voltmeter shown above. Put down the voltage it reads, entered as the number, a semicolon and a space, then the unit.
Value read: 0.6; V
